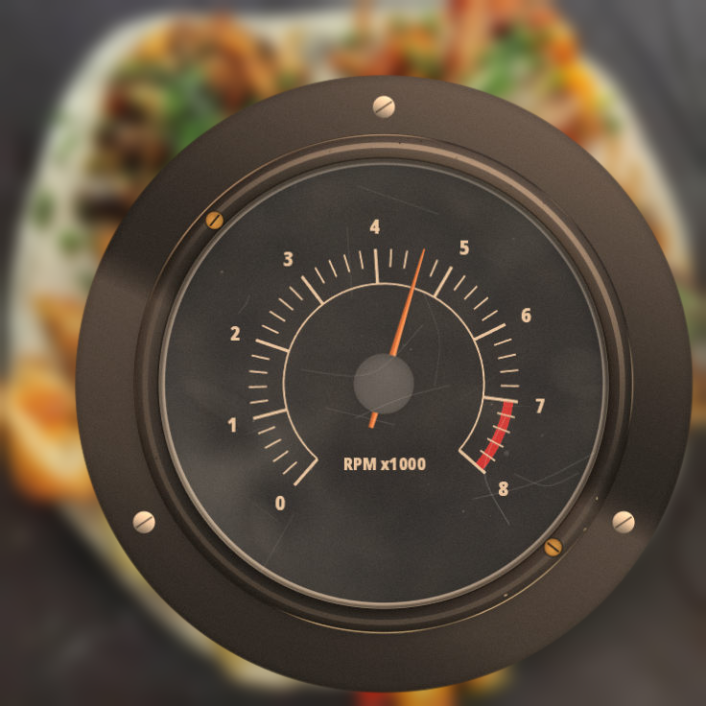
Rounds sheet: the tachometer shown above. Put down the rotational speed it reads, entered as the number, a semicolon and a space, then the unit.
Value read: 4600; rpm
